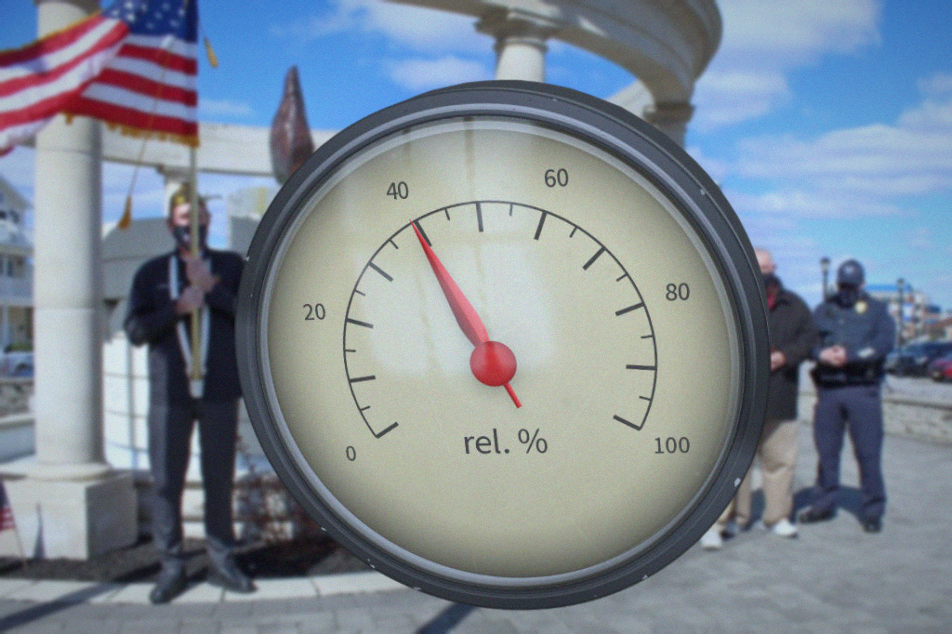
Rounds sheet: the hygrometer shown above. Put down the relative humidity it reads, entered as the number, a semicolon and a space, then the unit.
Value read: 40; %
